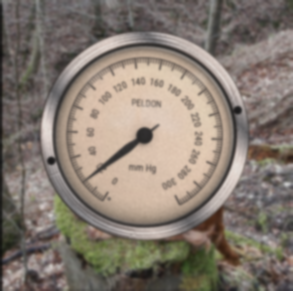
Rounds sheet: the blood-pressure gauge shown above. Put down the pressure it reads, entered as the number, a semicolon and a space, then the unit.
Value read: 20; mmHg
